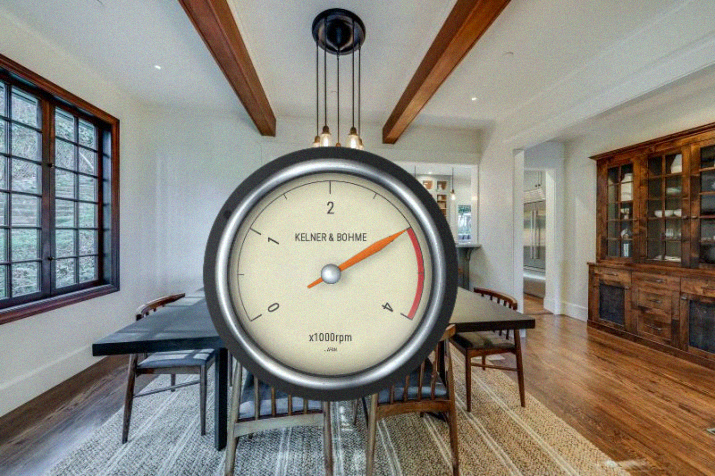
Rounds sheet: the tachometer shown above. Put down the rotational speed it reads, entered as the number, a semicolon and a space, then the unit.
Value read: 3000; rpm
